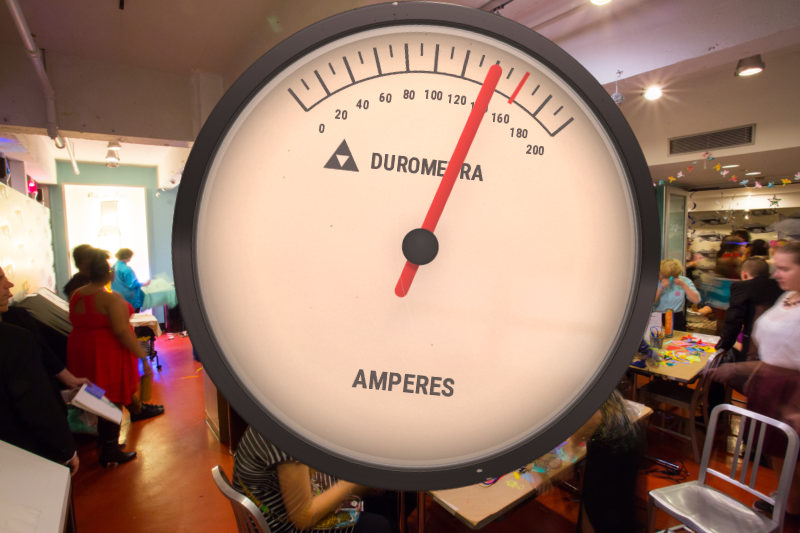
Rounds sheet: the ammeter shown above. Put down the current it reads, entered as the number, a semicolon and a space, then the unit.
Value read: 140; A
